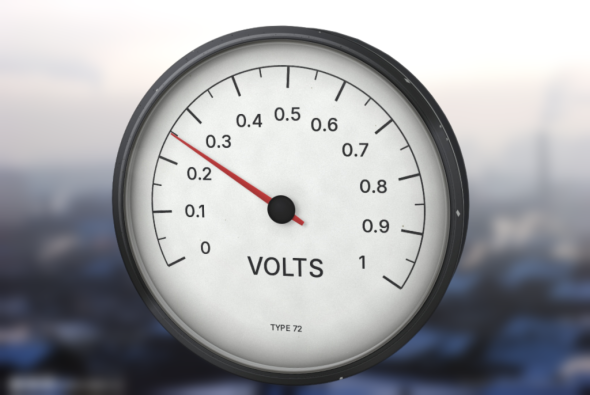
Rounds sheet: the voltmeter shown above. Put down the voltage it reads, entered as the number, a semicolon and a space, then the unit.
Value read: 0.25; V
